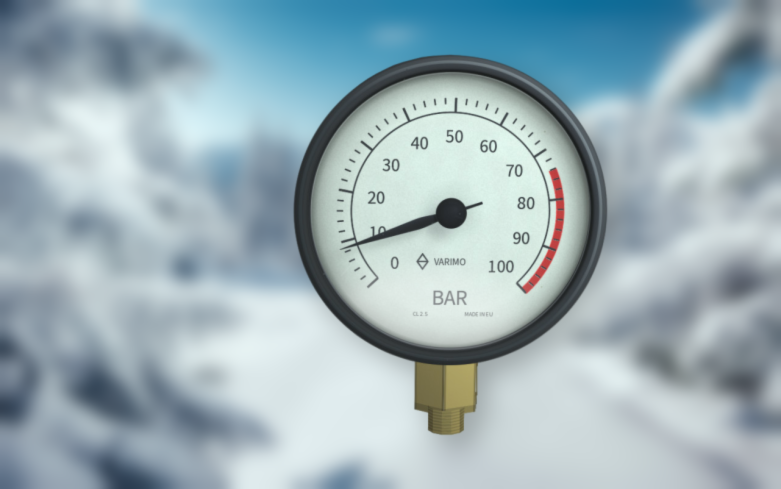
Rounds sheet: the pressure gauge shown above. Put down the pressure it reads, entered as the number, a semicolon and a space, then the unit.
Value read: 9; bar
